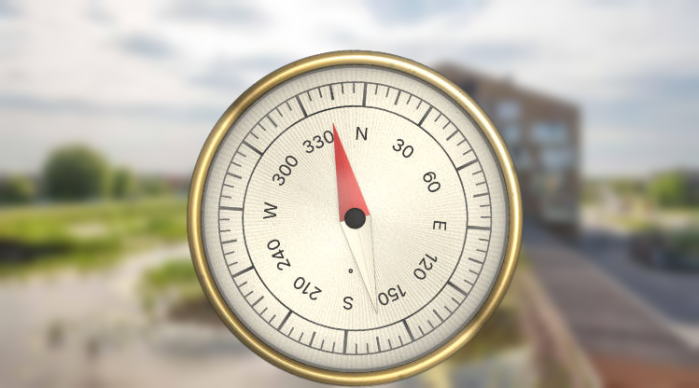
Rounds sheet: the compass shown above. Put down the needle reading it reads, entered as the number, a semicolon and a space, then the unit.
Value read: 342.5; °
